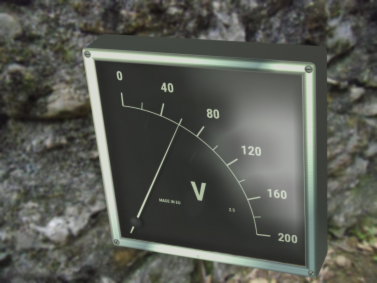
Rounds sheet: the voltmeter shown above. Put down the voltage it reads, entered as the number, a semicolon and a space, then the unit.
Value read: 60; V
